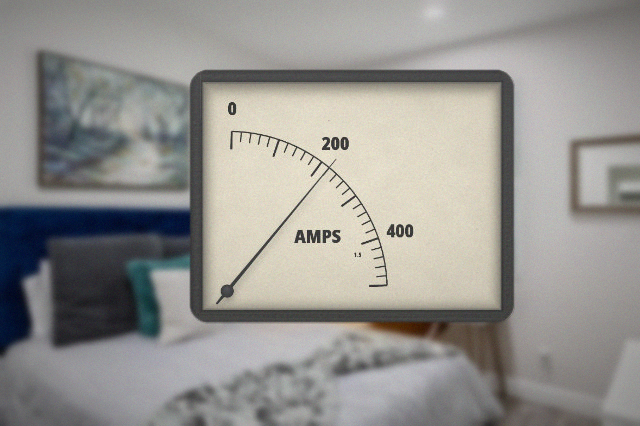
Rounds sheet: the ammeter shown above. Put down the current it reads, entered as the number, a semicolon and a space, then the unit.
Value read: 220; A
